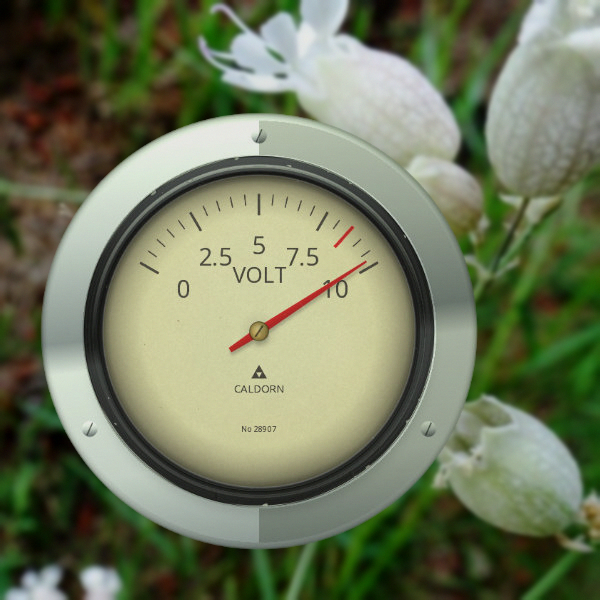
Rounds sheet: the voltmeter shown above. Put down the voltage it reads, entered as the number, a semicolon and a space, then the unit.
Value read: 9.75; V
